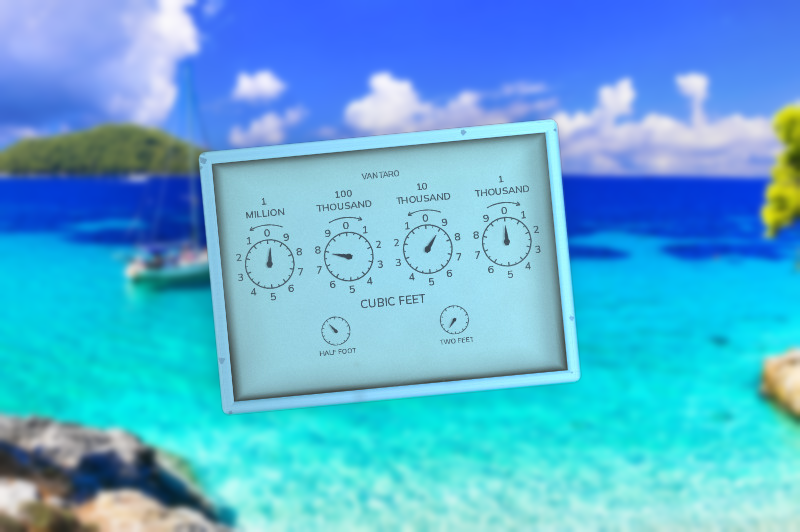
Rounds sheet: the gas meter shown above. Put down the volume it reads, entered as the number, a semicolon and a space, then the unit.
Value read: 979000; ft³
